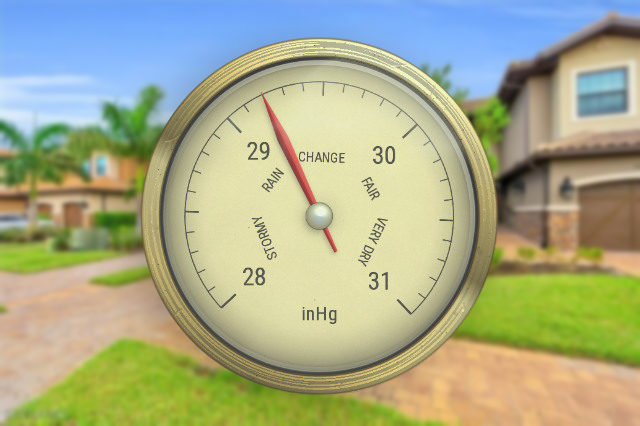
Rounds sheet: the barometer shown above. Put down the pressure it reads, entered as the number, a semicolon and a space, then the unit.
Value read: 29.2; inHg
